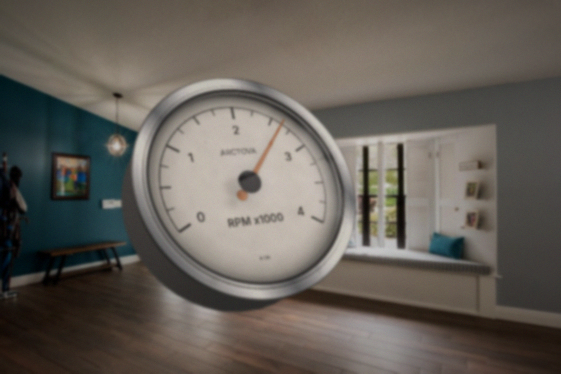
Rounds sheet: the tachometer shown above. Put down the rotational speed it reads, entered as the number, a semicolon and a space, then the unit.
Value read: 2625; rpm
